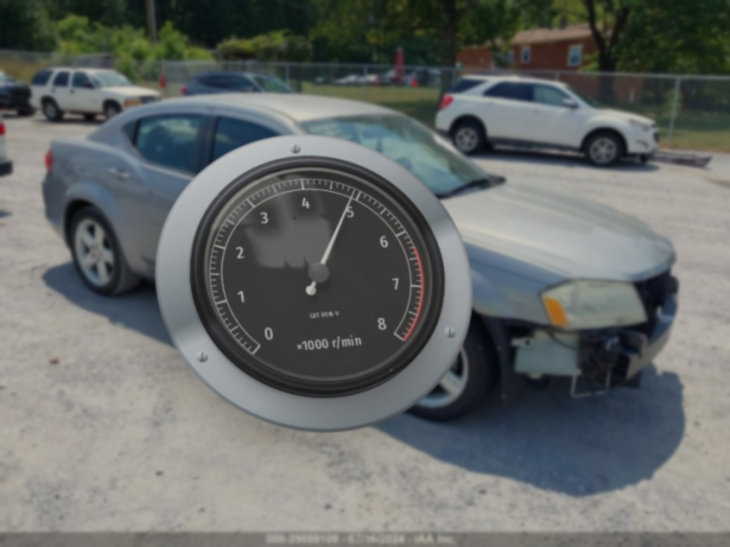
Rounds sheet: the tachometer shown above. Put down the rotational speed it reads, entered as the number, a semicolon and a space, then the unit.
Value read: 4900; rpm
